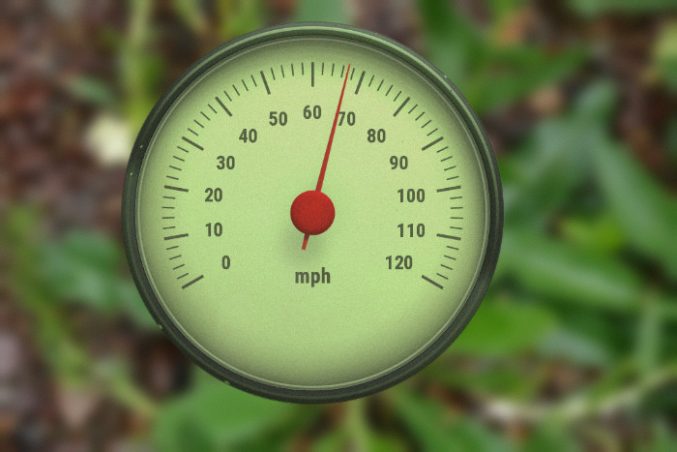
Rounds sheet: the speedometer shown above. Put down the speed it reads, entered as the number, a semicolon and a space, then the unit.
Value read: 67; mph
